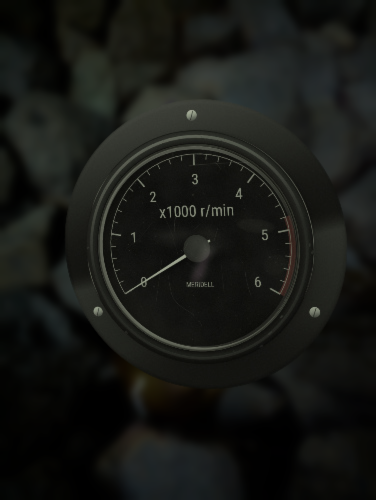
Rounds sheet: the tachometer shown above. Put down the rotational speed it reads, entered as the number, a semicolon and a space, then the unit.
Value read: 0; rpm
